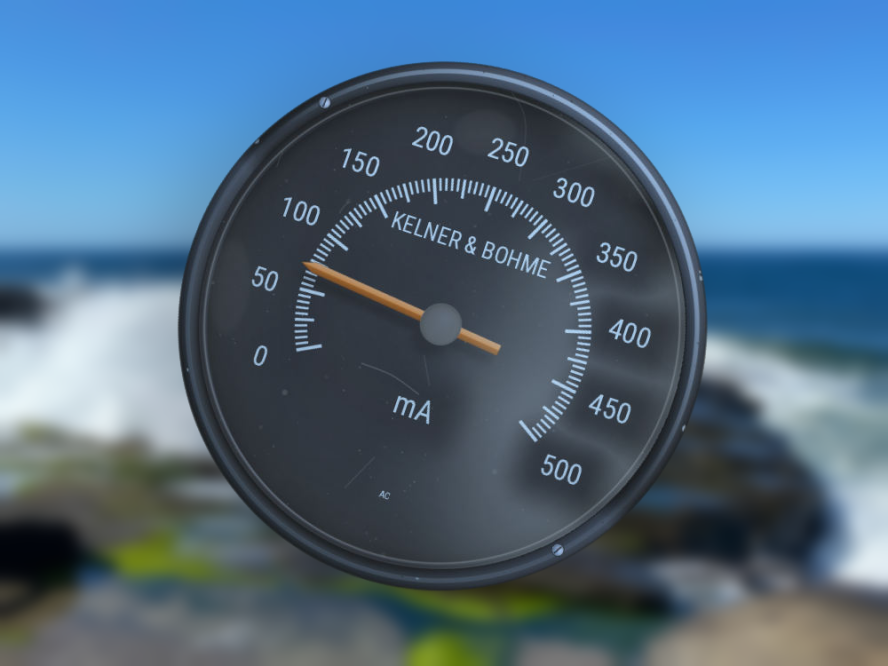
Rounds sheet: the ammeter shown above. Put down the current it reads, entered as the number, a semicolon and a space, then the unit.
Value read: 70; mA
